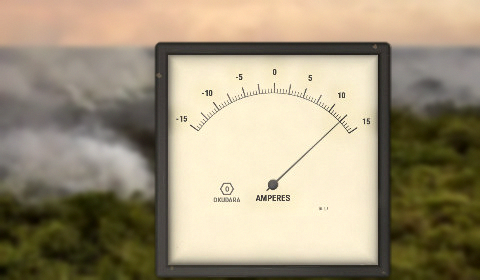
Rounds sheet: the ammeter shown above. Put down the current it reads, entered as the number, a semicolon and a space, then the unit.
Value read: 12.5; A
